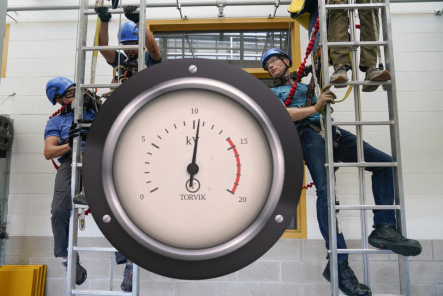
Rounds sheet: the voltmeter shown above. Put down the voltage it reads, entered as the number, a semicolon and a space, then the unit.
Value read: 10.5; kV
